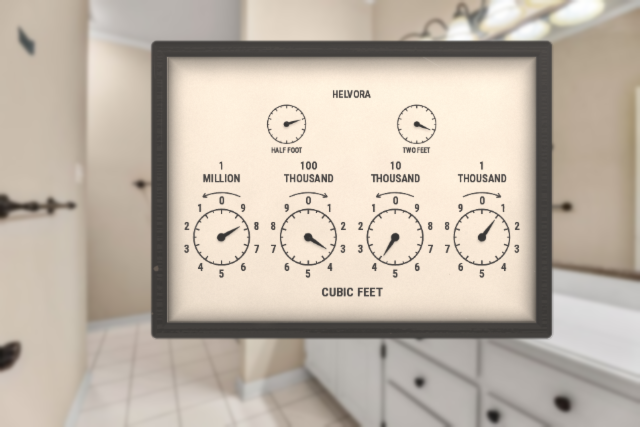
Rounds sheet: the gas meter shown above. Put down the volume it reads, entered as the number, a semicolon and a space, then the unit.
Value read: 834100; ft³
